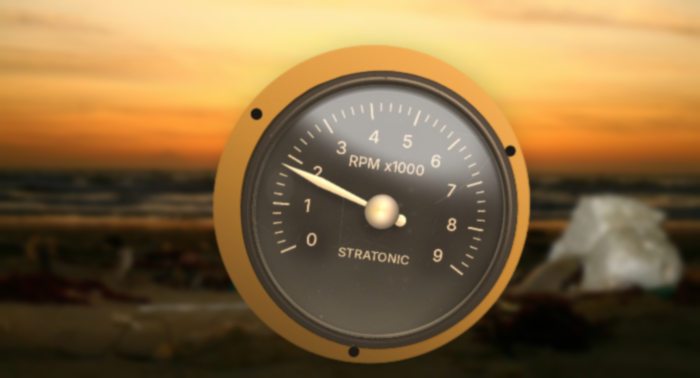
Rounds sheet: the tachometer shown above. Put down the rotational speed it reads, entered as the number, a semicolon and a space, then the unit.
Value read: 1800; rpm
